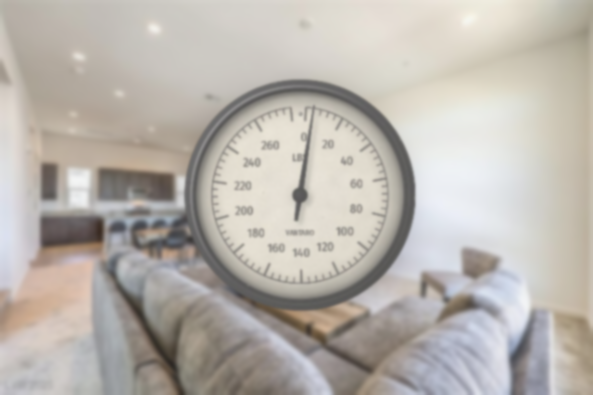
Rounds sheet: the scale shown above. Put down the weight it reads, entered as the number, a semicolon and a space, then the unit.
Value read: 4; lb
